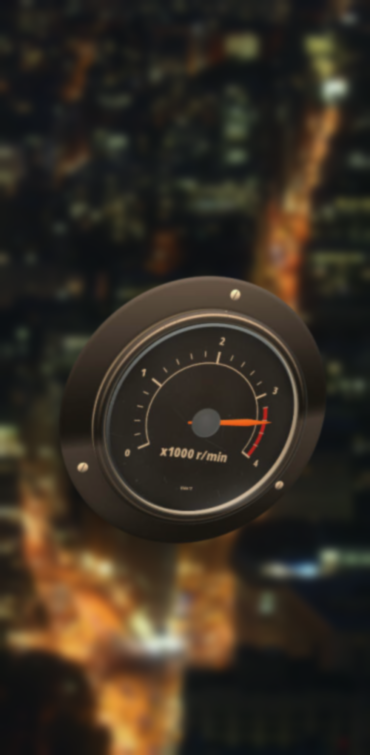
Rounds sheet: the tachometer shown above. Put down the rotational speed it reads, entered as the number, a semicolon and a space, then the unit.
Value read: 3400; rpm
